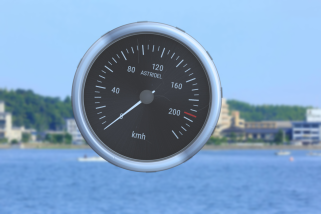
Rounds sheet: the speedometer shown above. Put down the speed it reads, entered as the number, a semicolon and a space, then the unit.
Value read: 0; km/h
